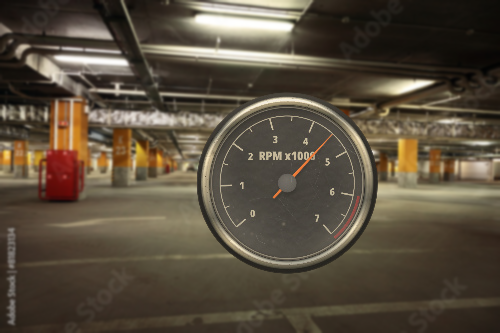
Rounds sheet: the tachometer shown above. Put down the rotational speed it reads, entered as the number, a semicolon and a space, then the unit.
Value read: 4500; rpm
